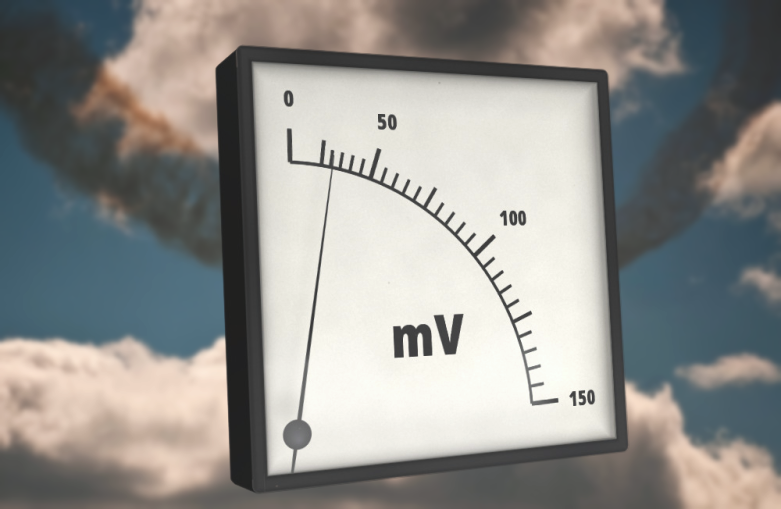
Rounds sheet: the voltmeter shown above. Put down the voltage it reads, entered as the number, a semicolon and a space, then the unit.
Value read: 30; mV
